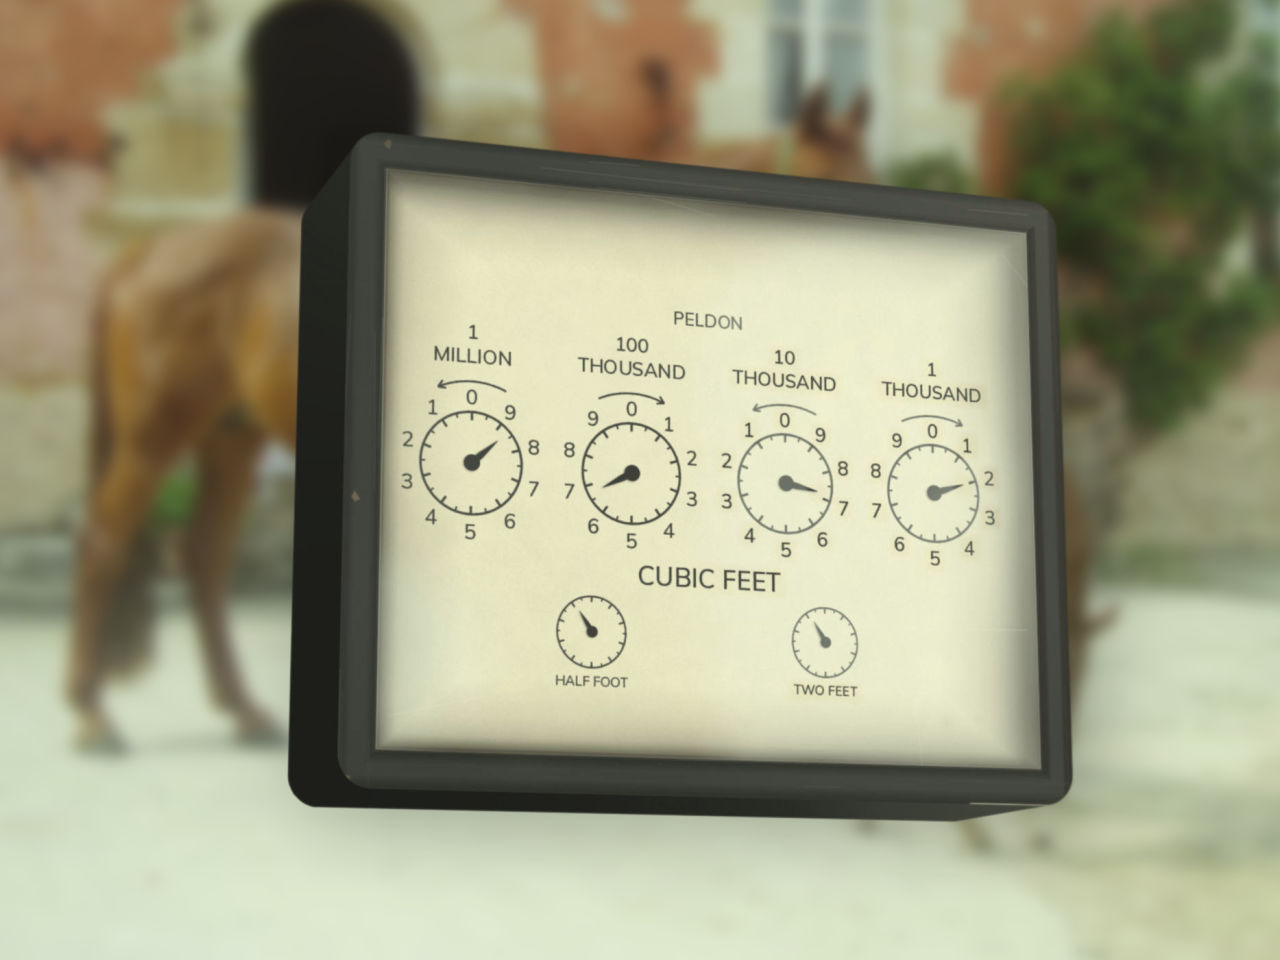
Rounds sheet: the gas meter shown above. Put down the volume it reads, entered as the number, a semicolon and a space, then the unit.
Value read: 867200; ft³
